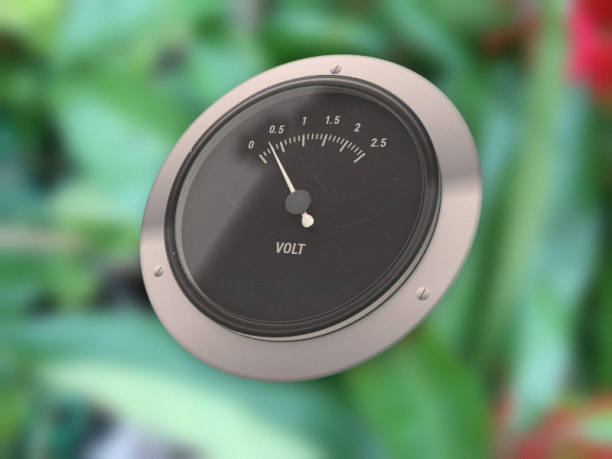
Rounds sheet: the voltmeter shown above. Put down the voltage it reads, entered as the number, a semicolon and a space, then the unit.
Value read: 0.3; V
